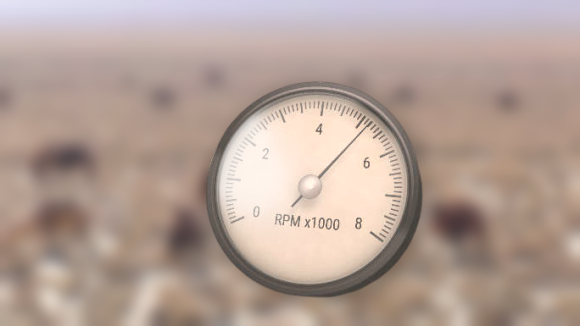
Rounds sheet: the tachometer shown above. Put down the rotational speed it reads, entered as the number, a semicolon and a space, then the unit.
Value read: 5200; rpm
